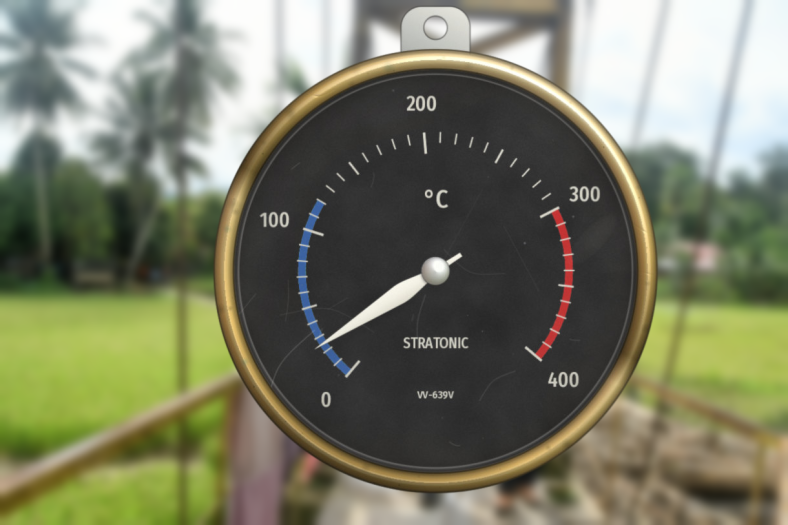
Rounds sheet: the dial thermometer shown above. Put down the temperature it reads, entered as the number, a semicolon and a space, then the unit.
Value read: 25; °C
